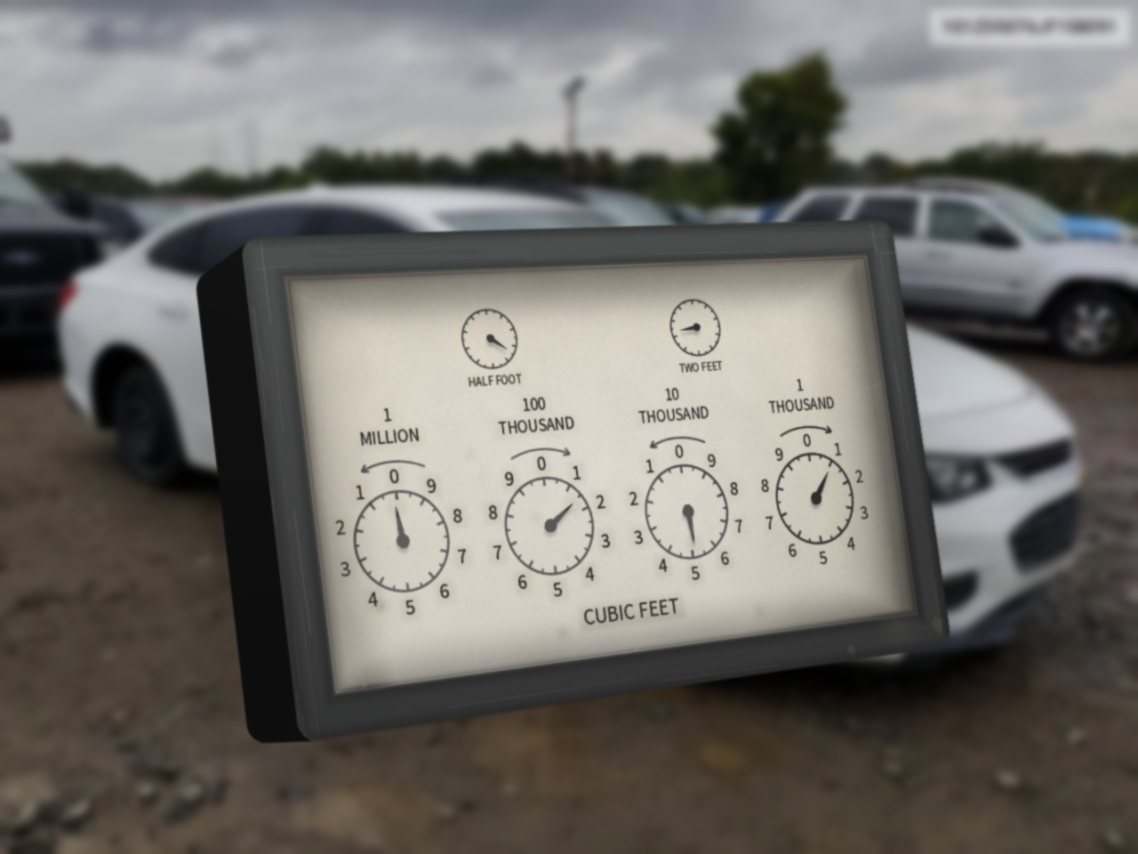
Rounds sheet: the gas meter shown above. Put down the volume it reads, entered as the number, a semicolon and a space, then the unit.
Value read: 15100; ft³
